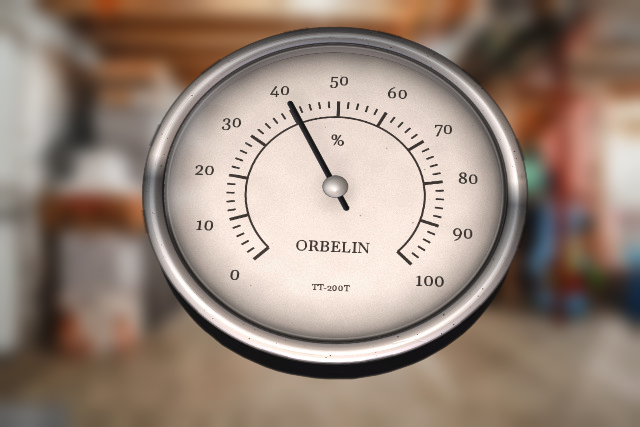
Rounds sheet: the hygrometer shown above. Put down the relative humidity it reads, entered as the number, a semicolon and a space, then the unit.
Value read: 40; %
